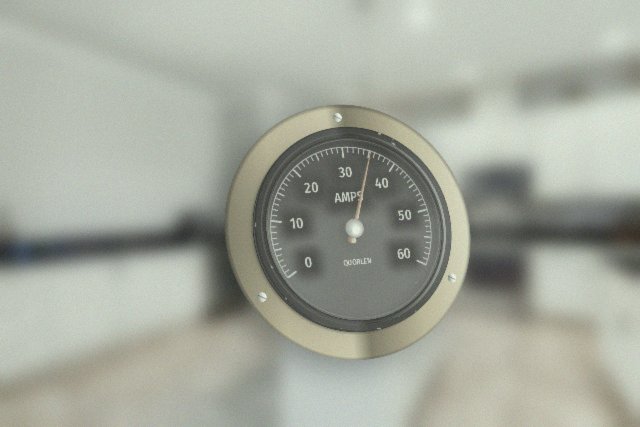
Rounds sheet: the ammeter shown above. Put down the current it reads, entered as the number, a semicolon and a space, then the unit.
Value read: 35; A
